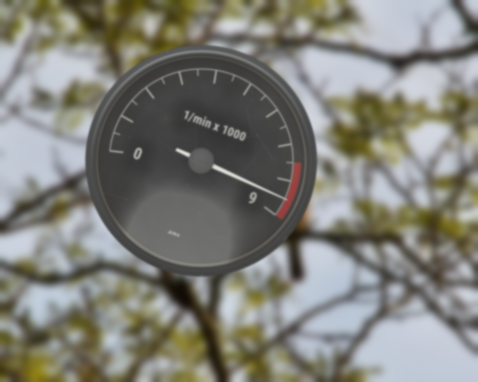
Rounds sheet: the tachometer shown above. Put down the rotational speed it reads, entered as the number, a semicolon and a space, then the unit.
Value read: 8500; rpm
